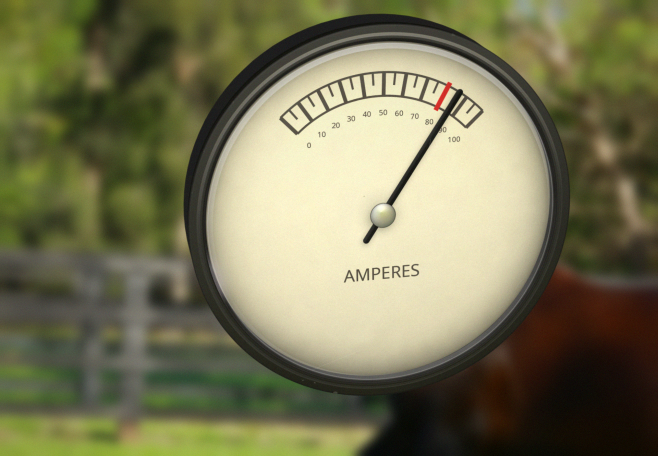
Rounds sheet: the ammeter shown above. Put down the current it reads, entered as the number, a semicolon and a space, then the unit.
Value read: 85; A
